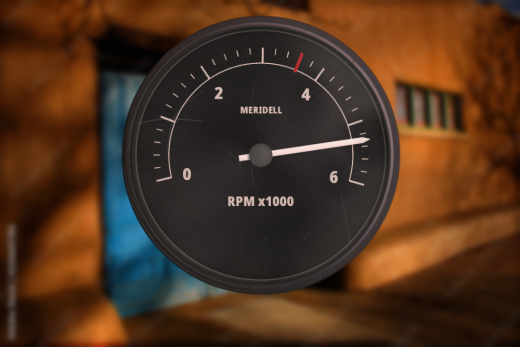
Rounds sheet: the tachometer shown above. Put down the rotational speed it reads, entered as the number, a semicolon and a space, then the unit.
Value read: 5300; rpm
